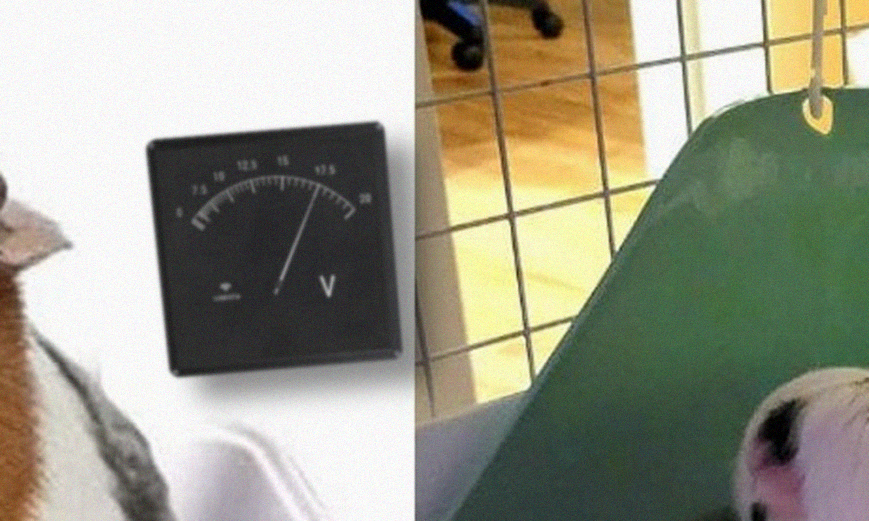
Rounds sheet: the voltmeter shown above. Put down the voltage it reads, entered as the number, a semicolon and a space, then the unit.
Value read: 17.5; V
